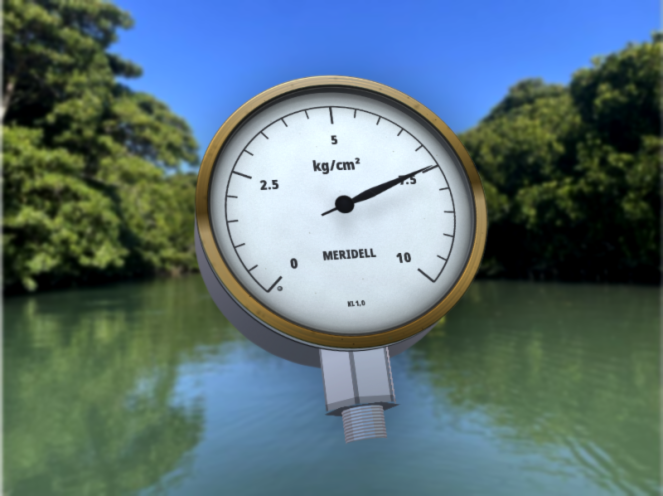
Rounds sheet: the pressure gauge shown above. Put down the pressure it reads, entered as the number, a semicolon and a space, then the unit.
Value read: 7.5; kg/cm²
